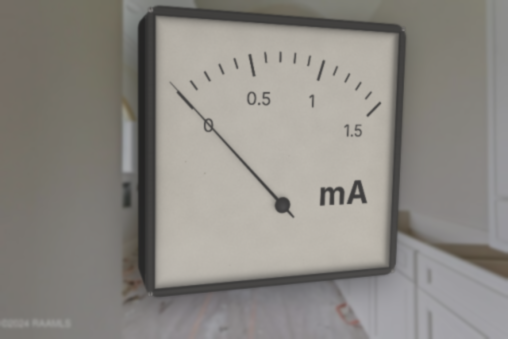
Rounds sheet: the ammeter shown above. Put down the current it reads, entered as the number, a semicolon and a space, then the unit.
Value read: 0; mA
